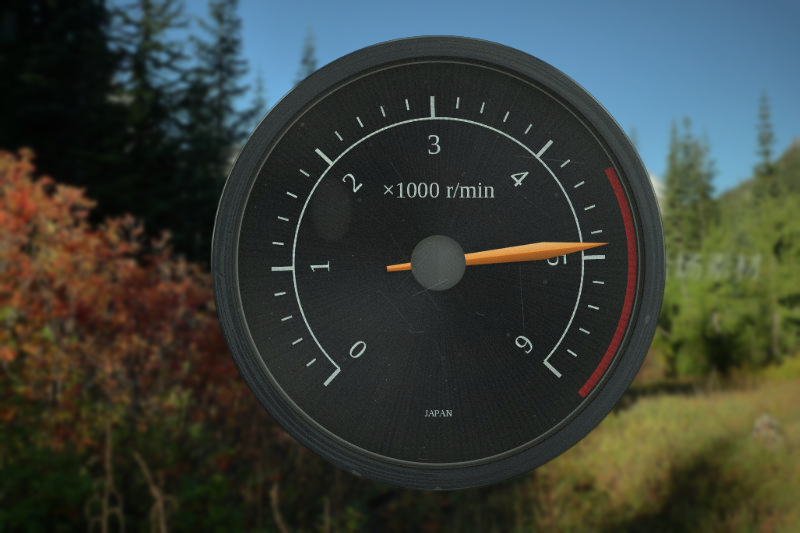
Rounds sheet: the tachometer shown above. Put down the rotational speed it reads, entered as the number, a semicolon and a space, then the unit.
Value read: 4900; rpm
